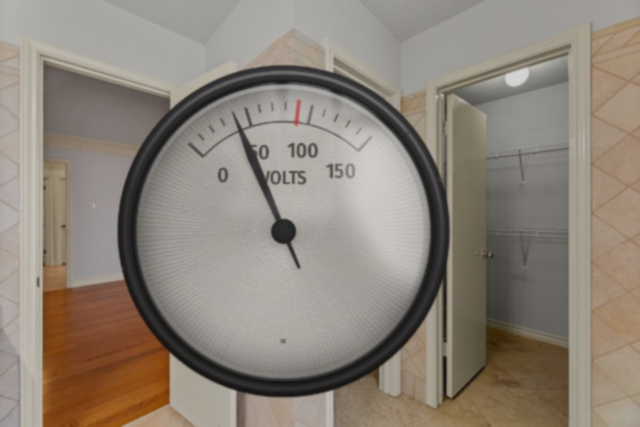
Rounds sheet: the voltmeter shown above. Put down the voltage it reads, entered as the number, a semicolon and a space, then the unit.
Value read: 40; V
